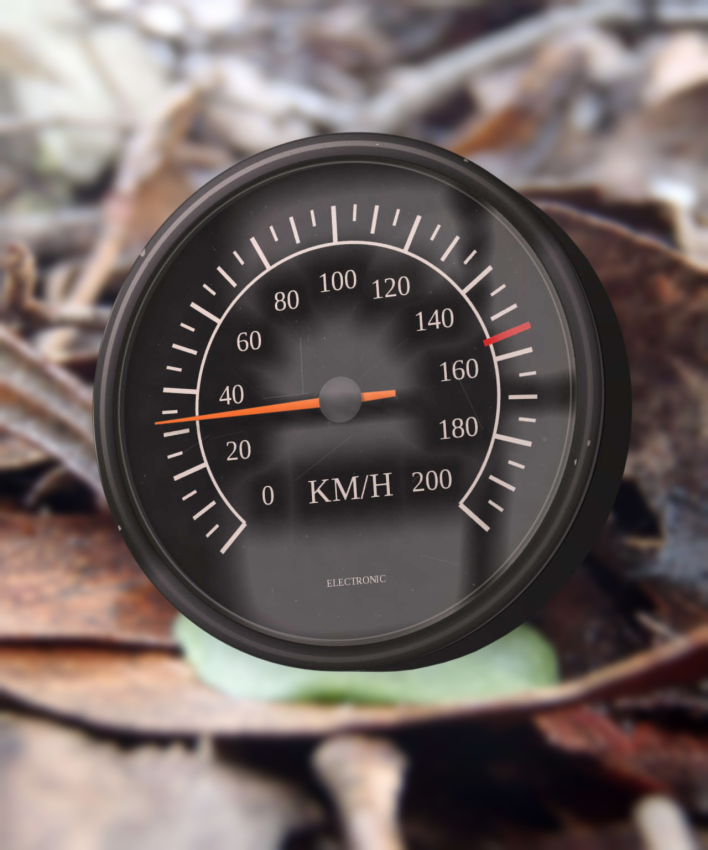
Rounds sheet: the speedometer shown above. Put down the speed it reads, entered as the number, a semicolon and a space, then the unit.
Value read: 32.5; km/h
